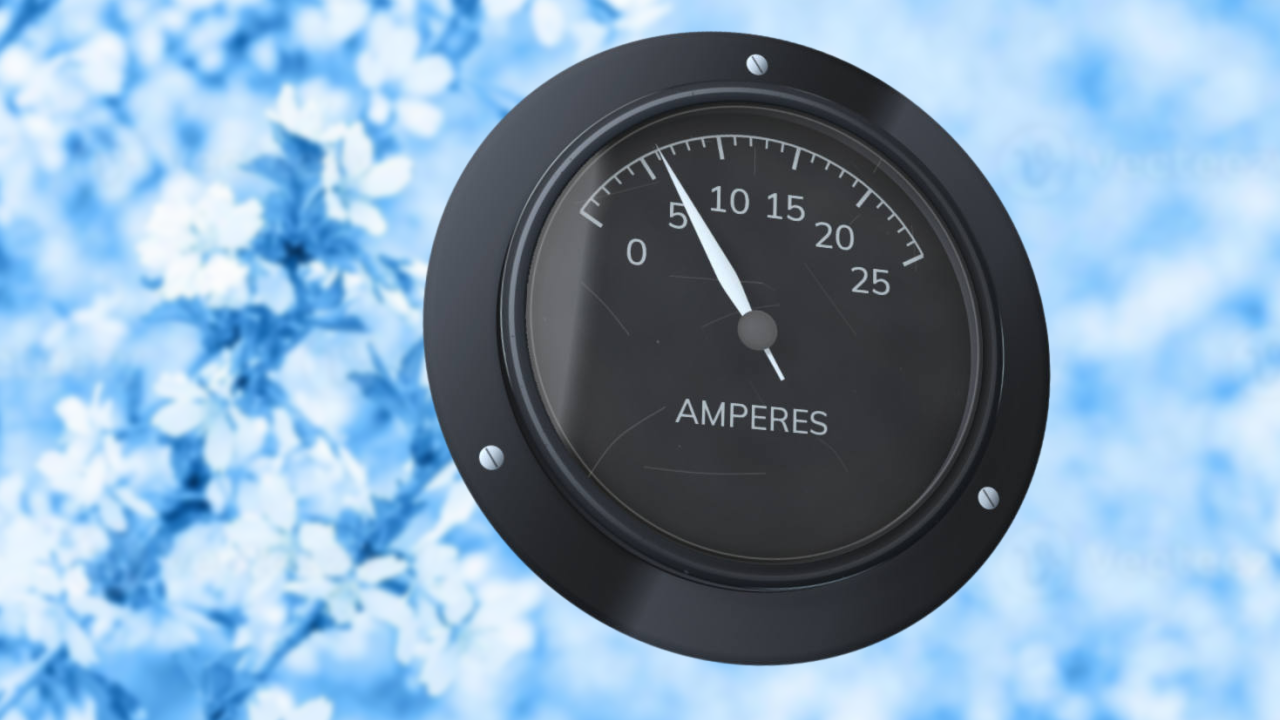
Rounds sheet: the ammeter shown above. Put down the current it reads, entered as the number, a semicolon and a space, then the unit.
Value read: 6; A
